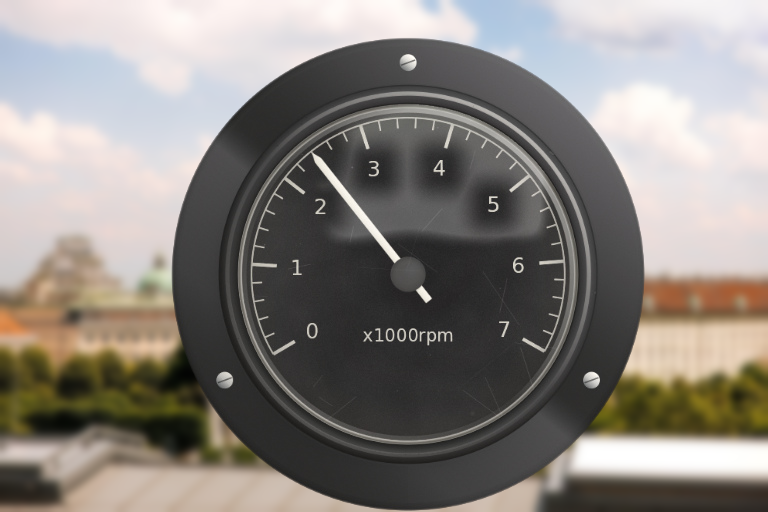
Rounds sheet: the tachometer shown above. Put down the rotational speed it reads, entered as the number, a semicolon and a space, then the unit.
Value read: 2400; rpm
